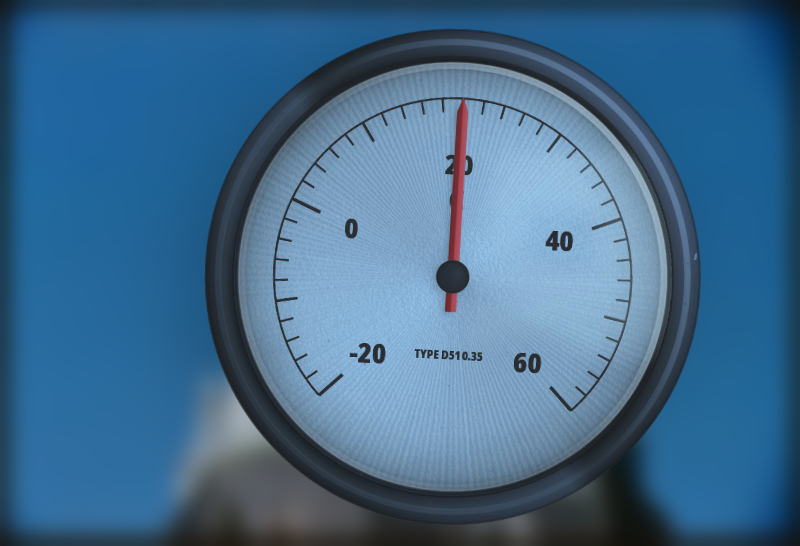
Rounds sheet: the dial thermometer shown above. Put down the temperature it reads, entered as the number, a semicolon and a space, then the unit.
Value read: 20; °C
